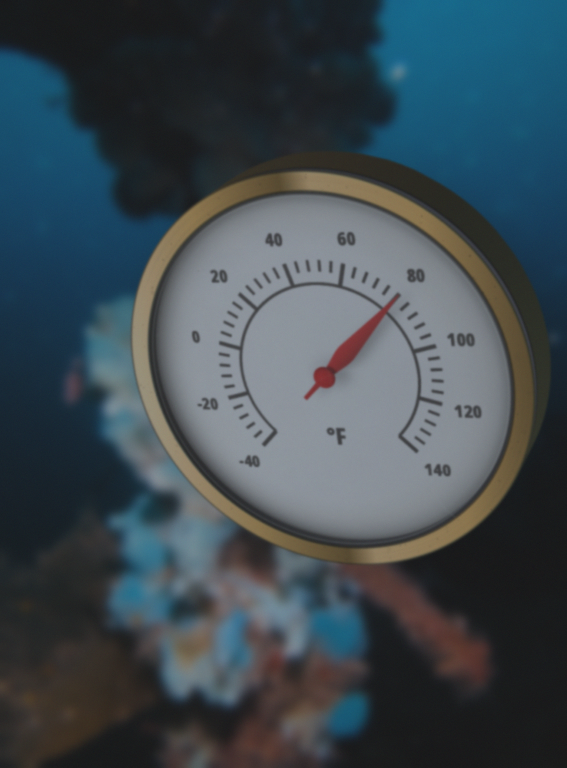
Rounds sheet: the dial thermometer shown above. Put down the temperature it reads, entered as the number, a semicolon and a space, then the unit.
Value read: 80; °F
